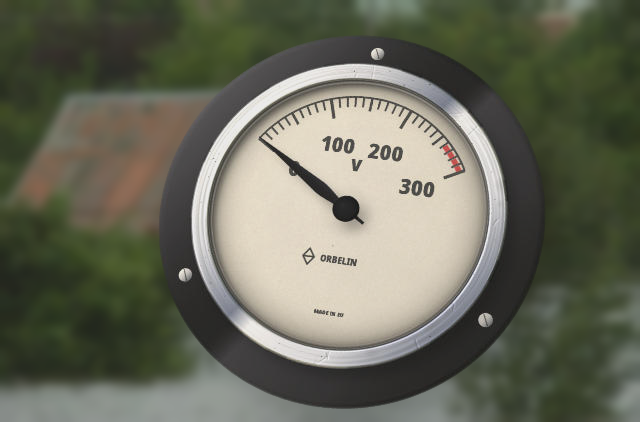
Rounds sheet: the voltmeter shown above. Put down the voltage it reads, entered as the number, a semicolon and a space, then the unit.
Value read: 0; V
